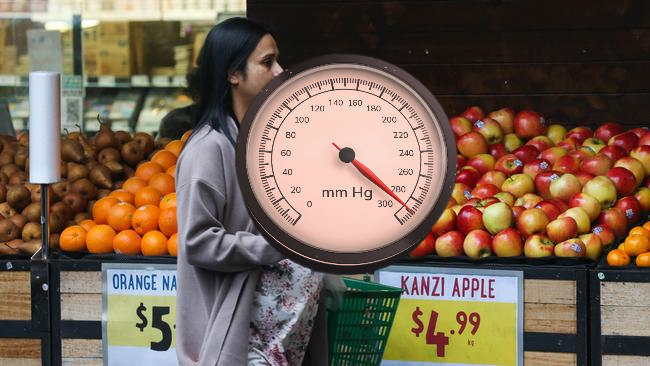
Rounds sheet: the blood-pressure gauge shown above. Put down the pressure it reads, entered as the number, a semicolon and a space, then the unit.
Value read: 290; mmHg
